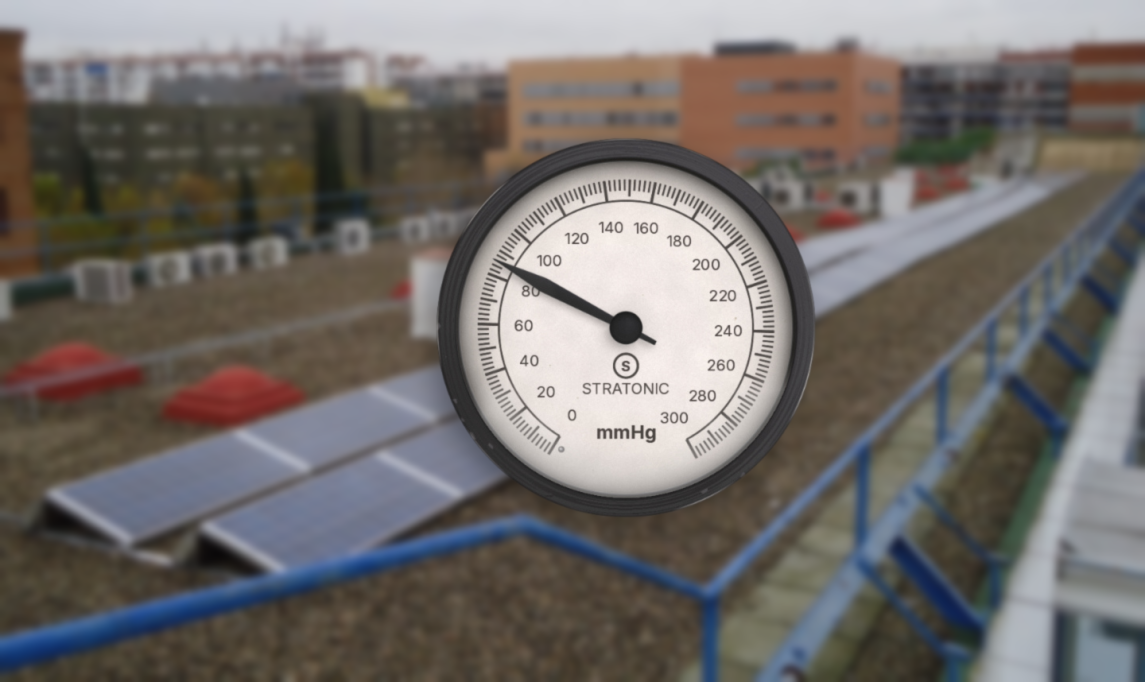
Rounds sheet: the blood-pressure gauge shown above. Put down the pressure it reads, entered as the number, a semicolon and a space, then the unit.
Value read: 86; mmHg
